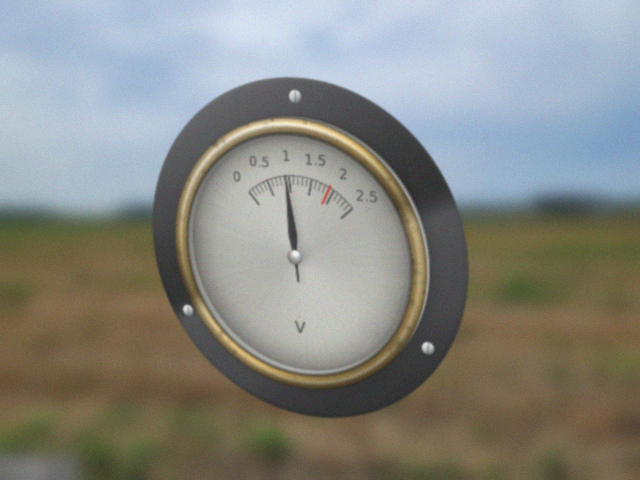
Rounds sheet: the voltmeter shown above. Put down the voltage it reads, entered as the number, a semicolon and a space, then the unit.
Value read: 1; V
